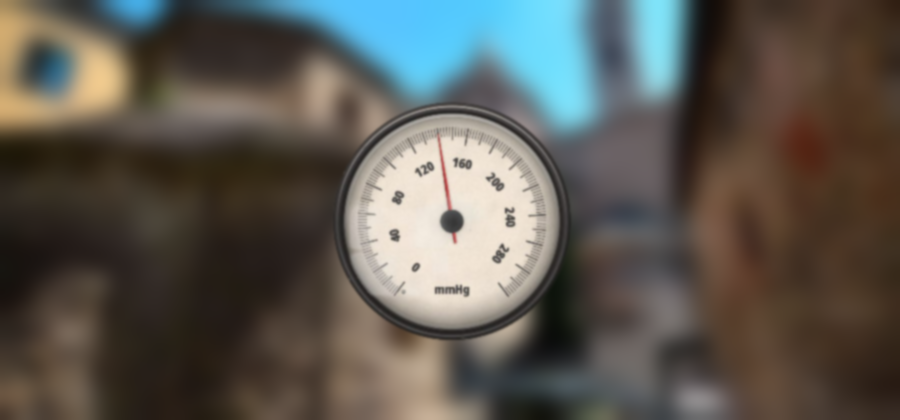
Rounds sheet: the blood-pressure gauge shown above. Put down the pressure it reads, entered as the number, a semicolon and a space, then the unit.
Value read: 140; mmHg
